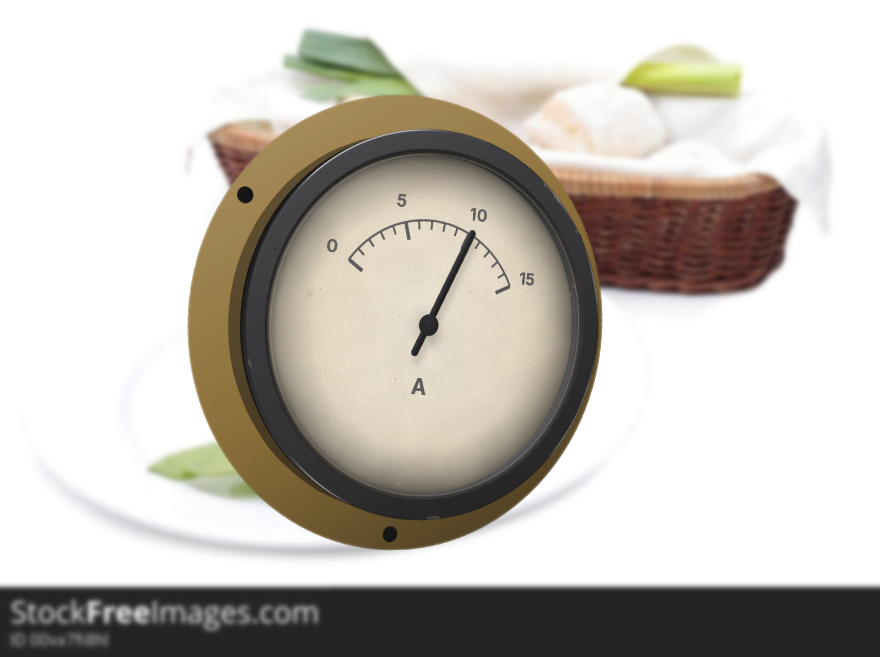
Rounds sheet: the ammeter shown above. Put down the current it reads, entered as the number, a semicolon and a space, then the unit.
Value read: 10; A
